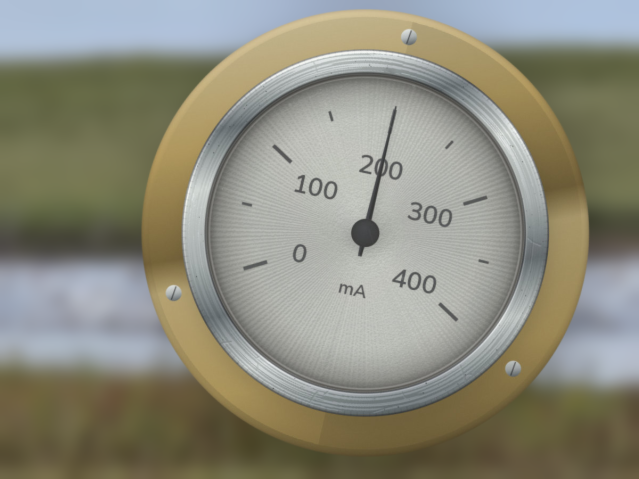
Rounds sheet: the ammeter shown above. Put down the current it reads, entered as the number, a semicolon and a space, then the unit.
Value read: 200; mA
